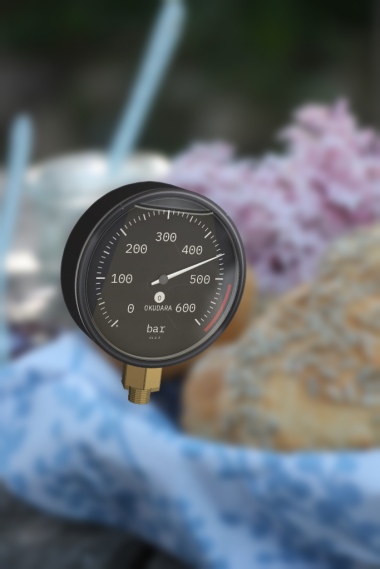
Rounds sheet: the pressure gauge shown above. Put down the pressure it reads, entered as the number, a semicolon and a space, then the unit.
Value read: 450; bar
